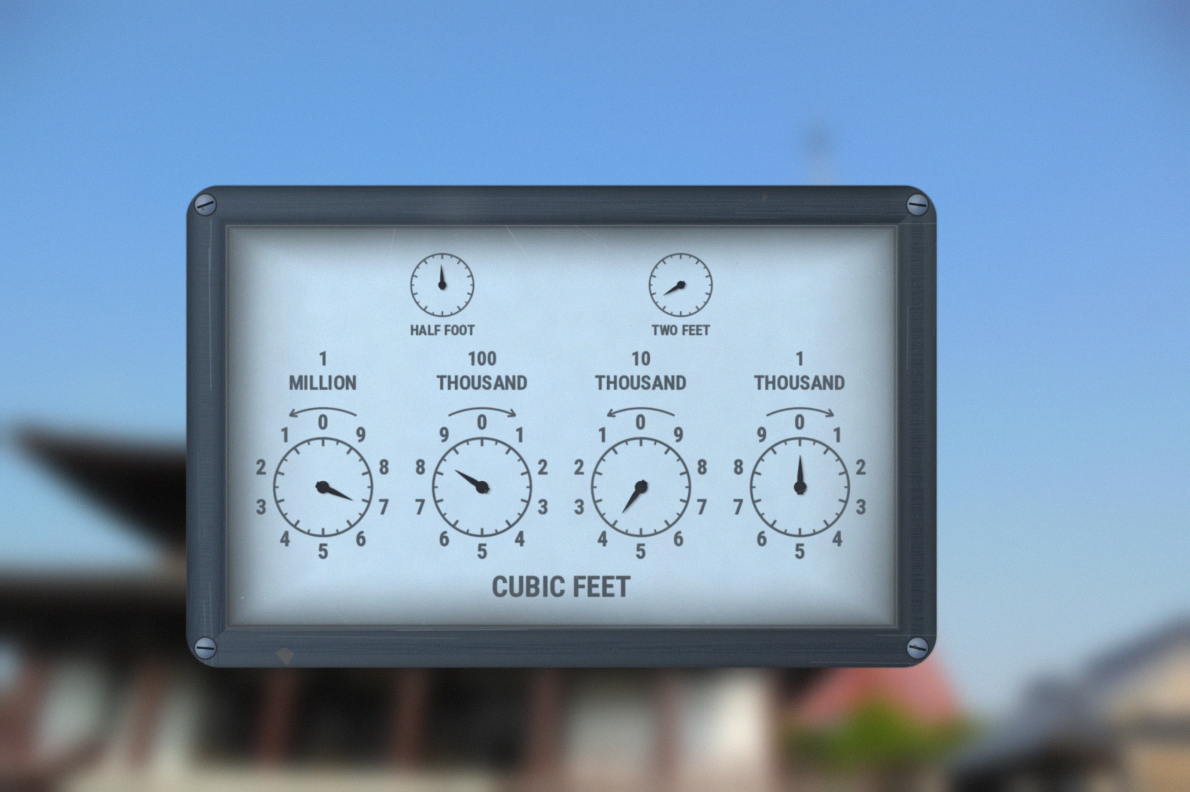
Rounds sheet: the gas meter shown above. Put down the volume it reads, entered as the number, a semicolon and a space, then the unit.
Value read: 684000; ft³
